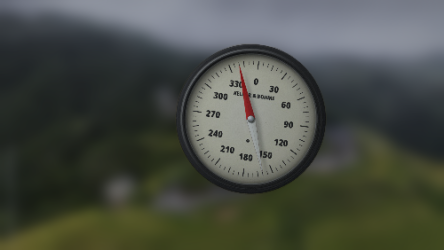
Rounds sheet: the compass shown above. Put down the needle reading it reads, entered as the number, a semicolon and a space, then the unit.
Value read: 340; °
